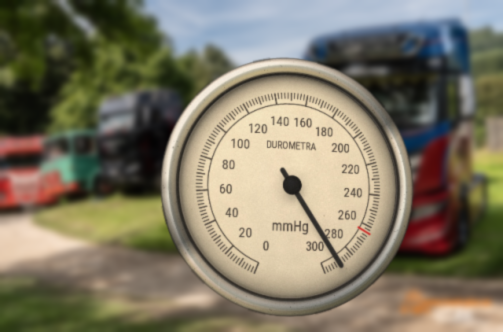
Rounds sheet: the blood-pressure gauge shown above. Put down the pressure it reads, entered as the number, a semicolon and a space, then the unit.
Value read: 290; mmHg
